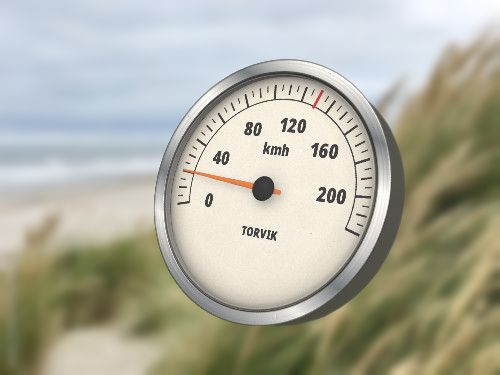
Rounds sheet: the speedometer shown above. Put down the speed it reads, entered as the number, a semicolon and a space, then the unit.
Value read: 20; km/h
